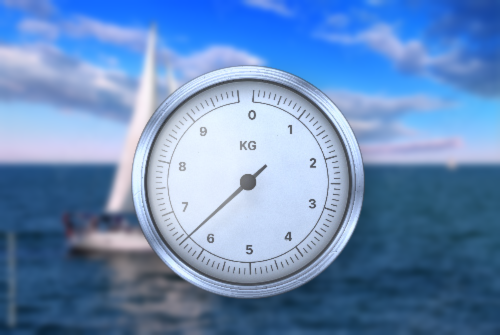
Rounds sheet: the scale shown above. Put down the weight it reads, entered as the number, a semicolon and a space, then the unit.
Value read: 6.4; kg
